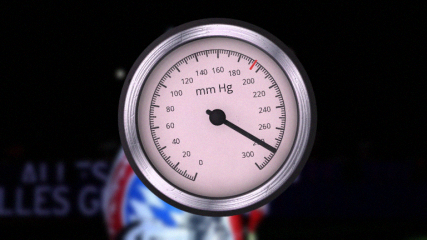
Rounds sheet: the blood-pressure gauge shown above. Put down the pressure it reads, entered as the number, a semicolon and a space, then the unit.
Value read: 280; mmHg
